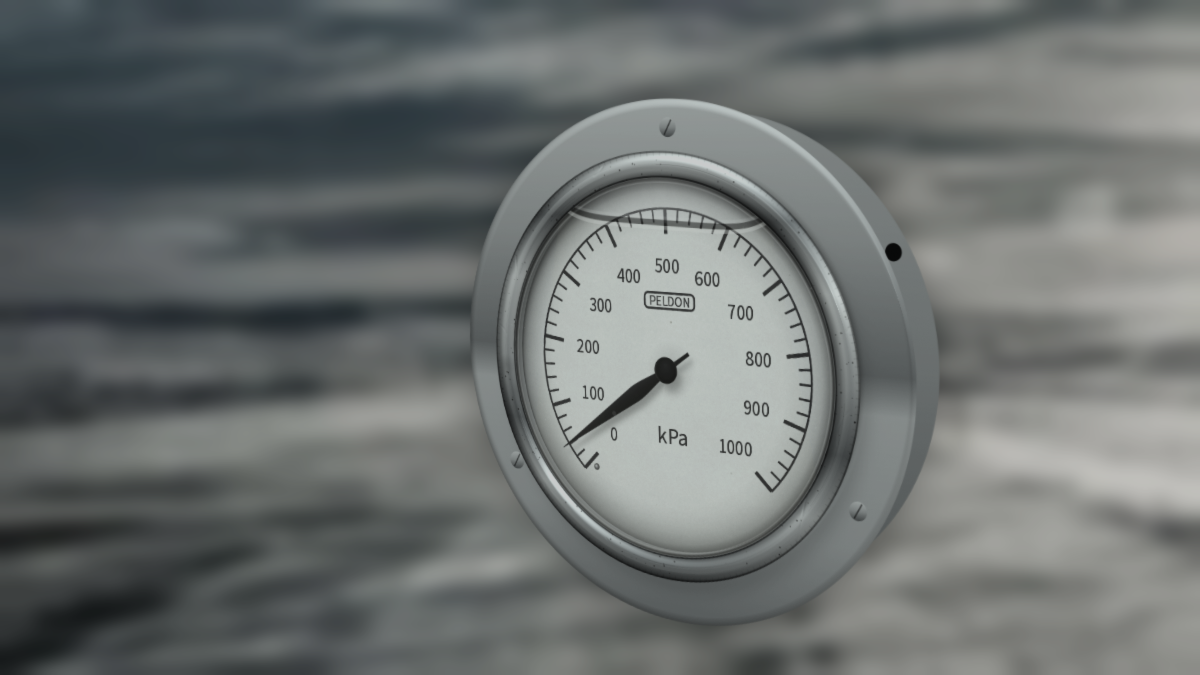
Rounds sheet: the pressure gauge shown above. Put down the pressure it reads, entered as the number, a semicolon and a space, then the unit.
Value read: 40; kPa
